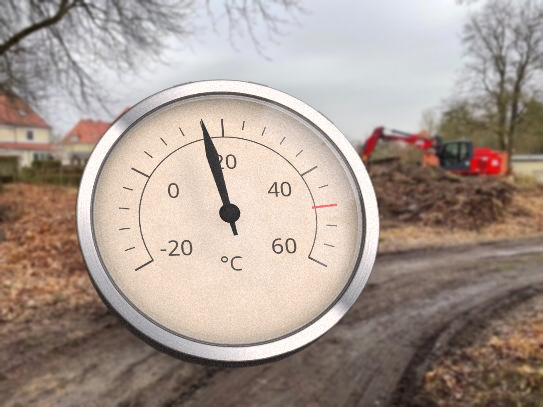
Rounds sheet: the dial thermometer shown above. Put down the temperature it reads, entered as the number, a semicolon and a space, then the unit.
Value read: 16; °C
